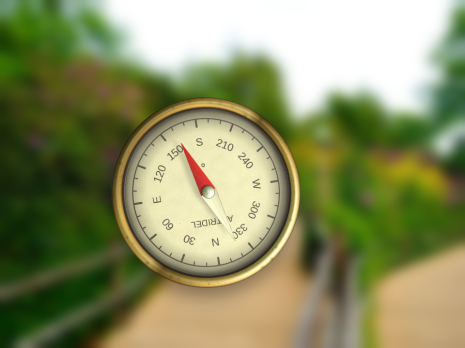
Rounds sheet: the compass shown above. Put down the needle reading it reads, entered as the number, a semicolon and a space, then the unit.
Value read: 160; °
